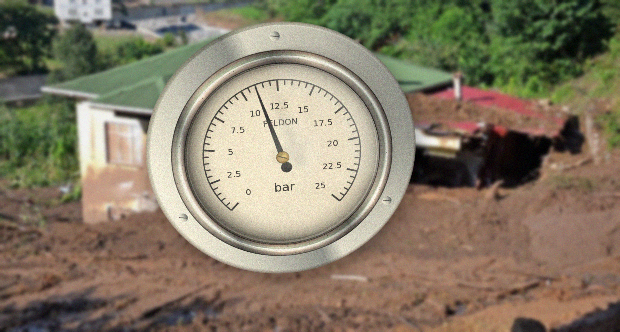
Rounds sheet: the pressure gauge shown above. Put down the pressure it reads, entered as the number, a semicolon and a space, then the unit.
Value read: 11; bar
